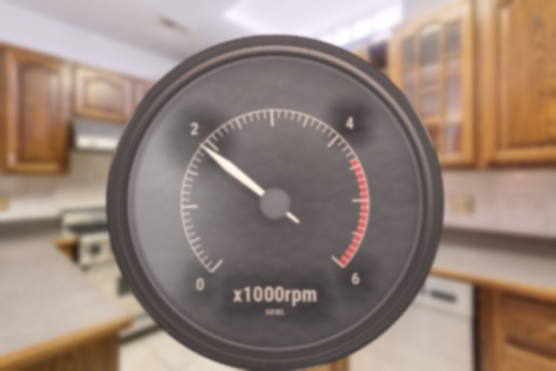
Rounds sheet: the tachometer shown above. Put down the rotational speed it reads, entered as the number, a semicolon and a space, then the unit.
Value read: 1900; rpm
